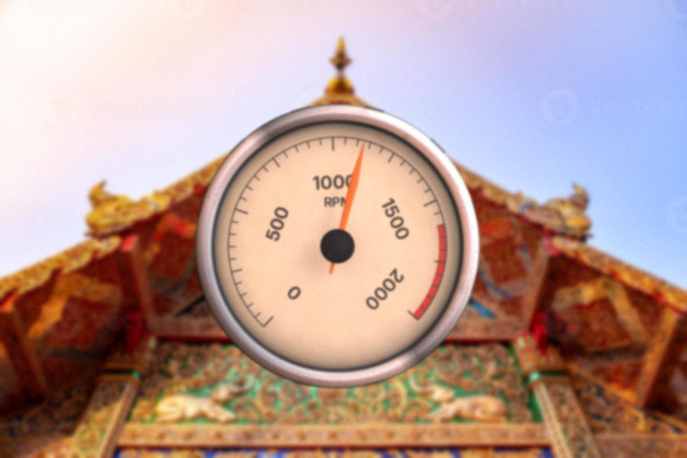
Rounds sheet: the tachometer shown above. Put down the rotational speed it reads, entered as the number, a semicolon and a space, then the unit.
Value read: 1125; rpm
